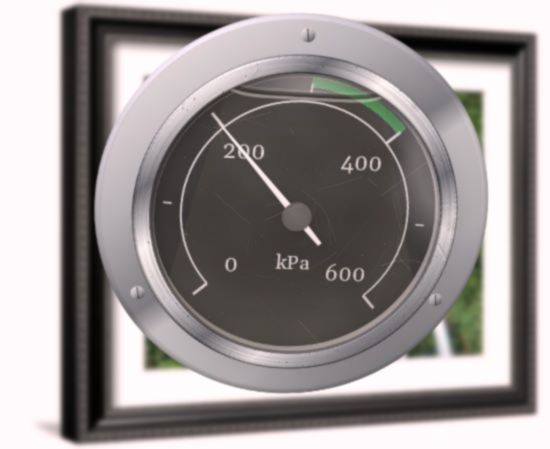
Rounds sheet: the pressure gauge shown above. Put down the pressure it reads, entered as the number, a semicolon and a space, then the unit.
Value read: 200; kPa
